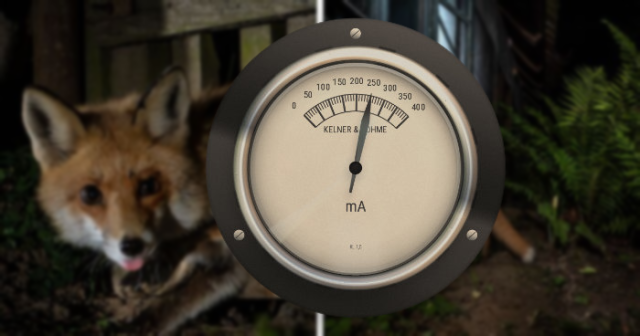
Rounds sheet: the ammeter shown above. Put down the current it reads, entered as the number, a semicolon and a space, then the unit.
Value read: 250; mA
